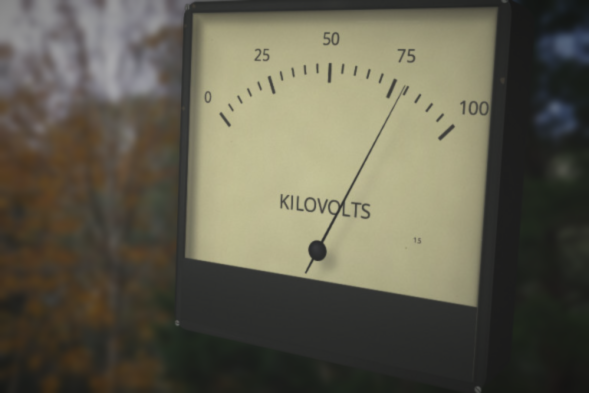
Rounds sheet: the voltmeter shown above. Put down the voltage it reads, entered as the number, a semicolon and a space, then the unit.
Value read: 80; kV
